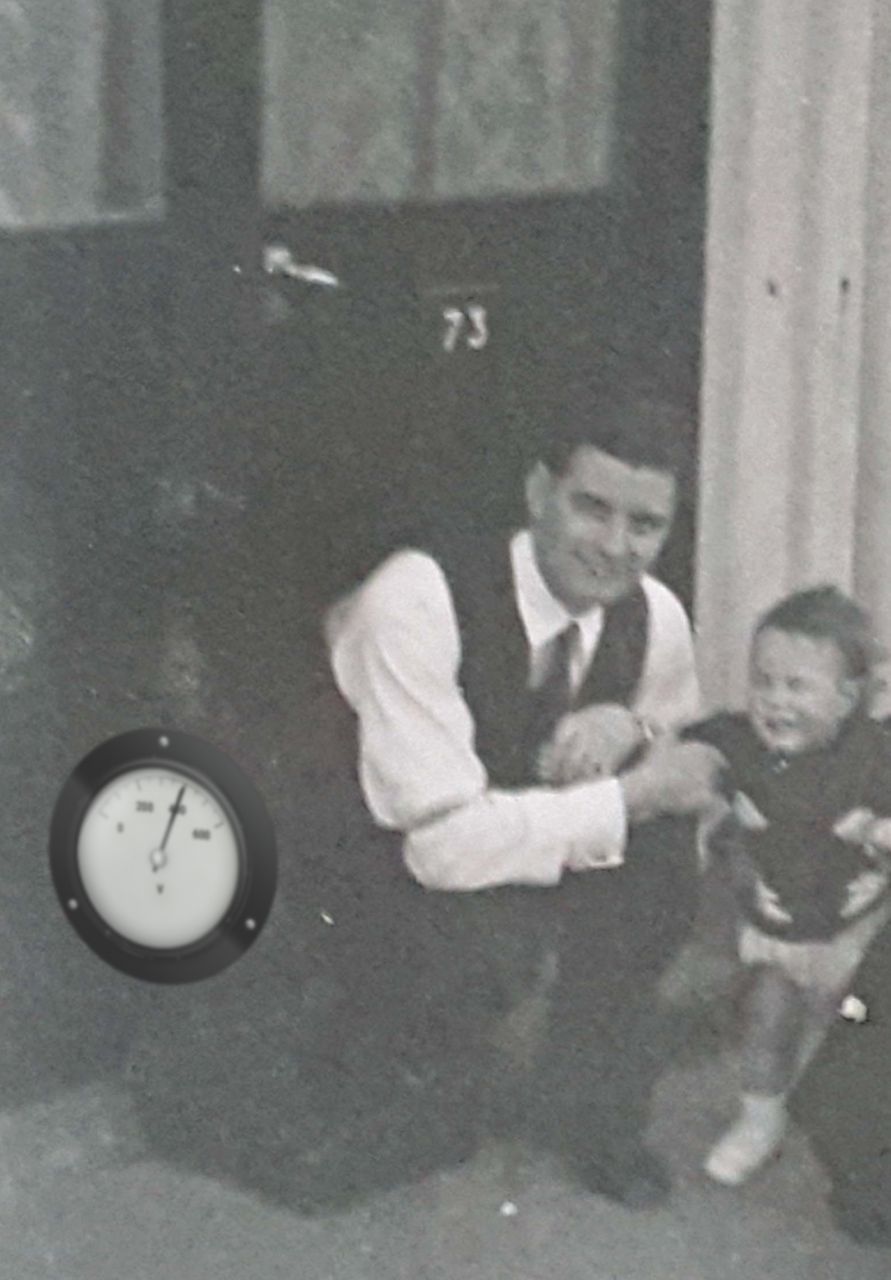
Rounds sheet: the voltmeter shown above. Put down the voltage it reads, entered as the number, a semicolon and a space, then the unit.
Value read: 400; V
